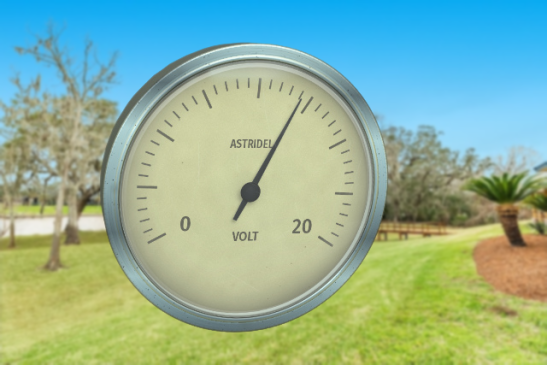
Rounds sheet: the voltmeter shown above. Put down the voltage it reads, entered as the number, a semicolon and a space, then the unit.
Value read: 12; V
